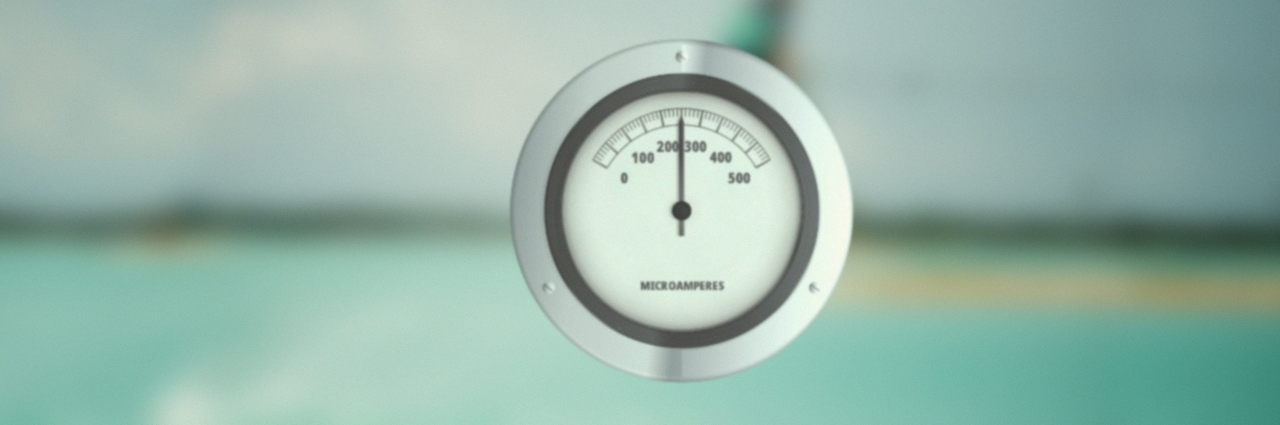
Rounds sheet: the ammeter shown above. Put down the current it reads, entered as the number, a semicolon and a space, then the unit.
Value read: 250; µA
